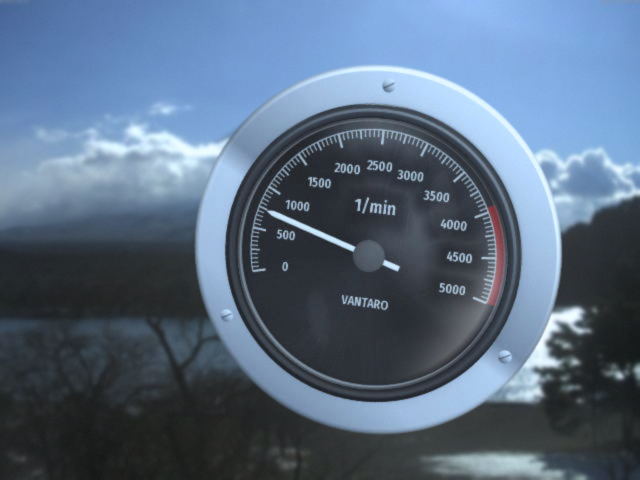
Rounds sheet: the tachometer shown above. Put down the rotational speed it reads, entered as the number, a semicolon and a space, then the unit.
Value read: 750; rpm
